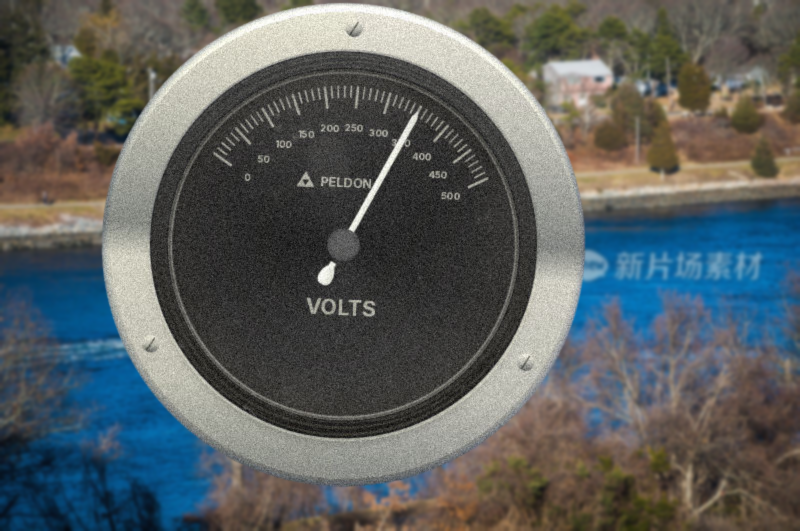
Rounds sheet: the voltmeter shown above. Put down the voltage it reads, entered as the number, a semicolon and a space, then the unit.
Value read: 350; V
